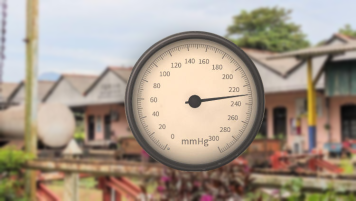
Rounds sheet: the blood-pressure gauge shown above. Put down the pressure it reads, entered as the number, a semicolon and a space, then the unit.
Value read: 230; mmHg
